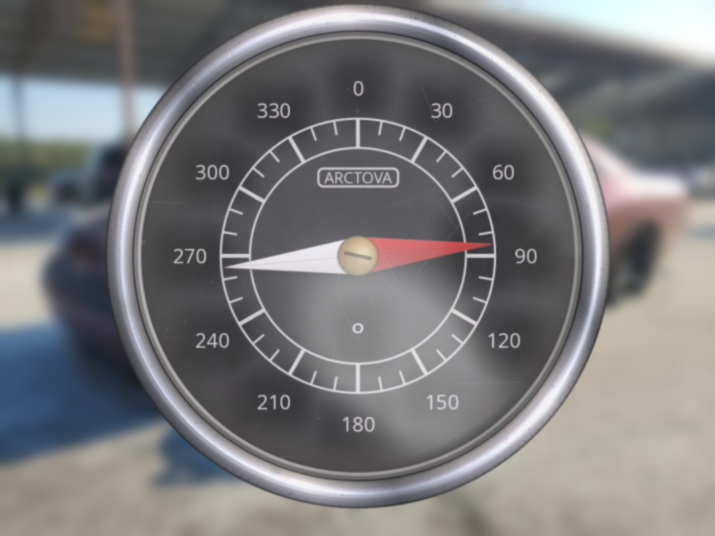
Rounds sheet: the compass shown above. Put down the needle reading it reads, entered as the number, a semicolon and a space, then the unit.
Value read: 85; °
